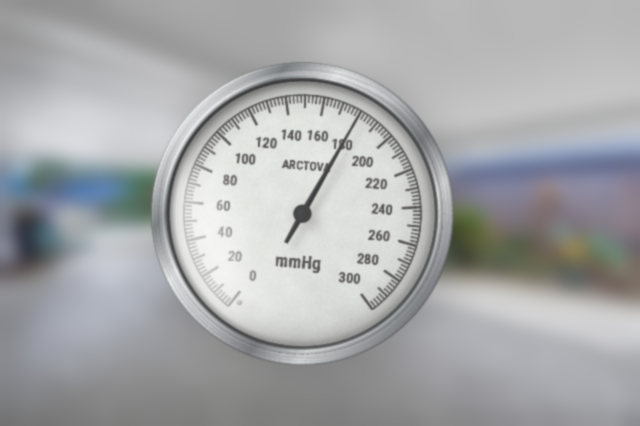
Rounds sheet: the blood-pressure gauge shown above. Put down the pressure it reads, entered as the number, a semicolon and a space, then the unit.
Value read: 180; mmHg
